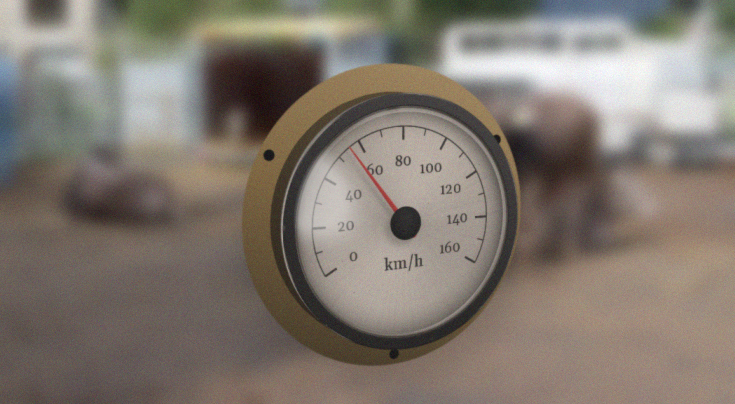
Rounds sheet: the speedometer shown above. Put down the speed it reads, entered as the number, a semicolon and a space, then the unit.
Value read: 55; km/h
